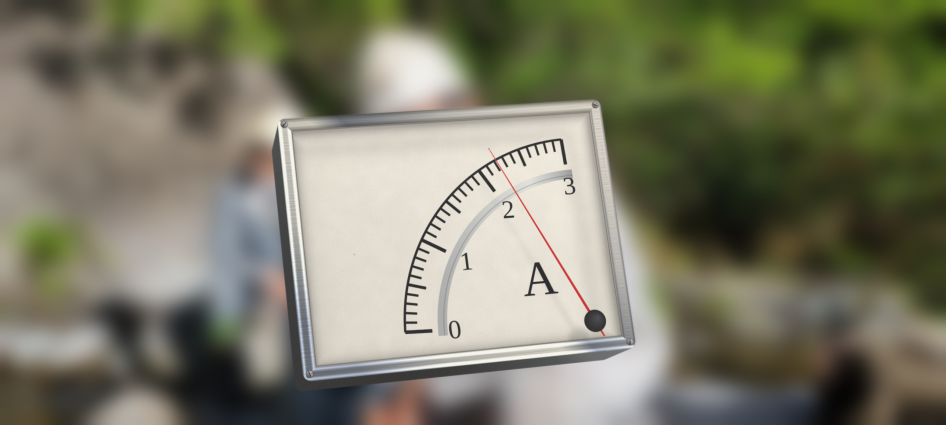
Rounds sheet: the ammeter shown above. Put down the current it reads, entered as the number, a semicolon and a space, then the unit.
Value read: 2.2; A
